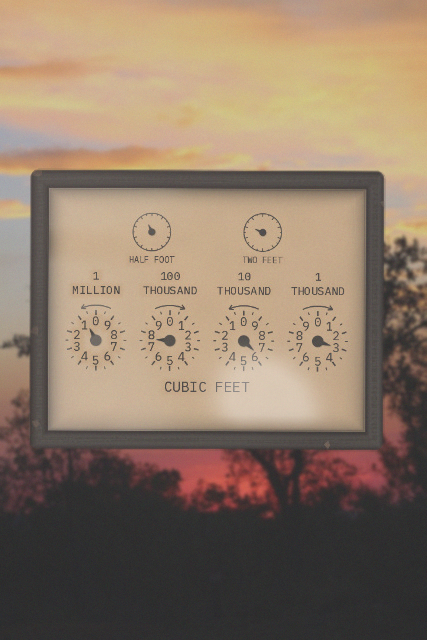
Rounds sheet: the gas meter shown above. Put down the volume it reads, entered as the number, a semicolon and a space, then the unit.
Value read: 76300; ft³
